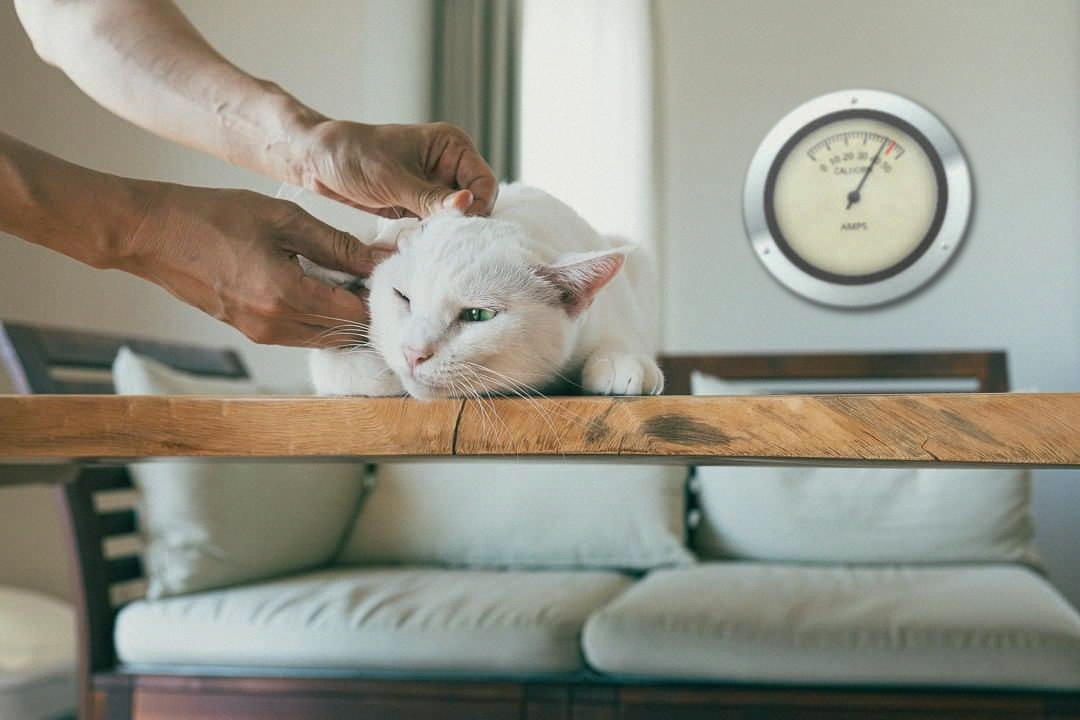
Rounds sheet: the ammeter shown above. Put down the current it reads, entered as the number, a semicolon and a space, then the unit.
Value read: 40; A
